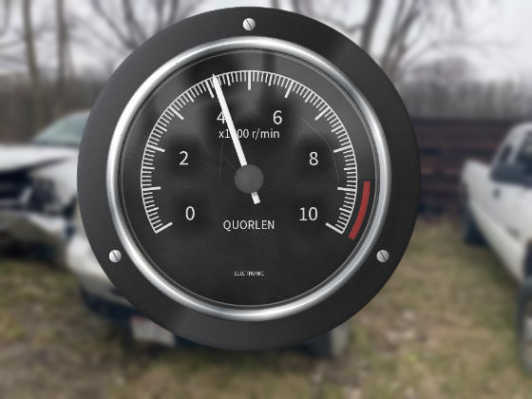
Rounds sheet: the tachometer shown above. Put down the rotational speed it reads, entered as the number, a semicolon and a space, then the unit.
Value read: 4200; rpm
